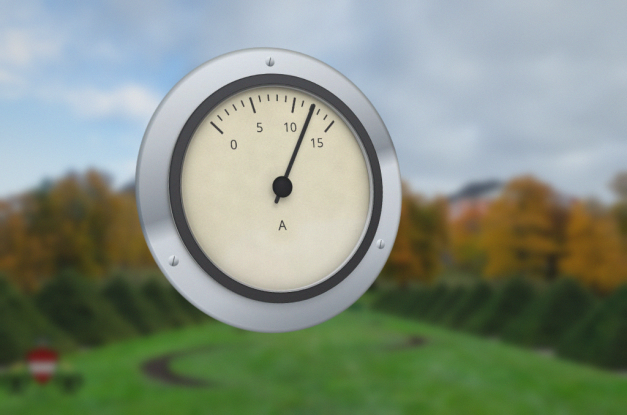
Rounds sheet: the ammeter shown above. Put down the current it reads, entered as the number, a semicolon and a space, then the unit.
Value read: 12; A
